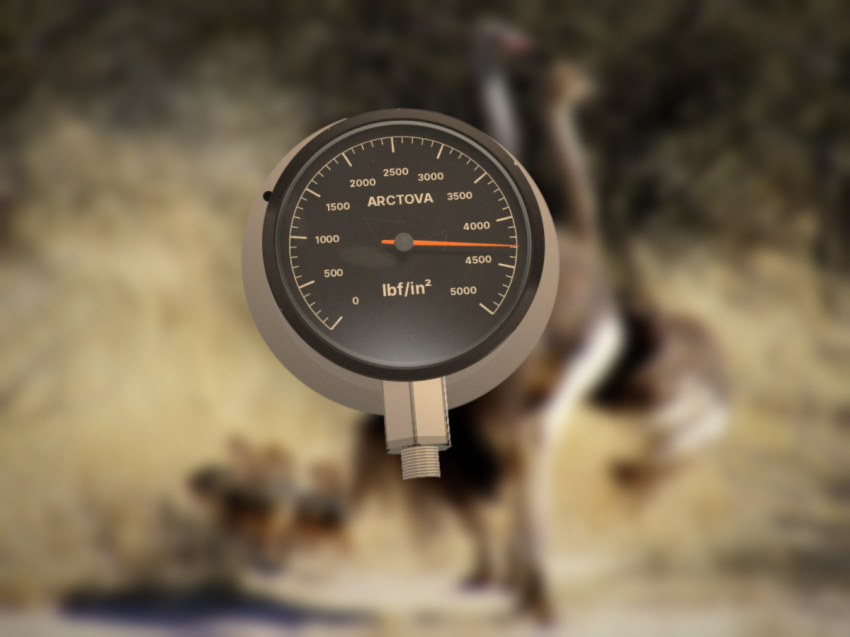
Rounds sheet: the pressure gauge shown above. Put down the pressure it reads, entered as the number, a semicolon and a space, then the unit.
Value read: 4300; psi
